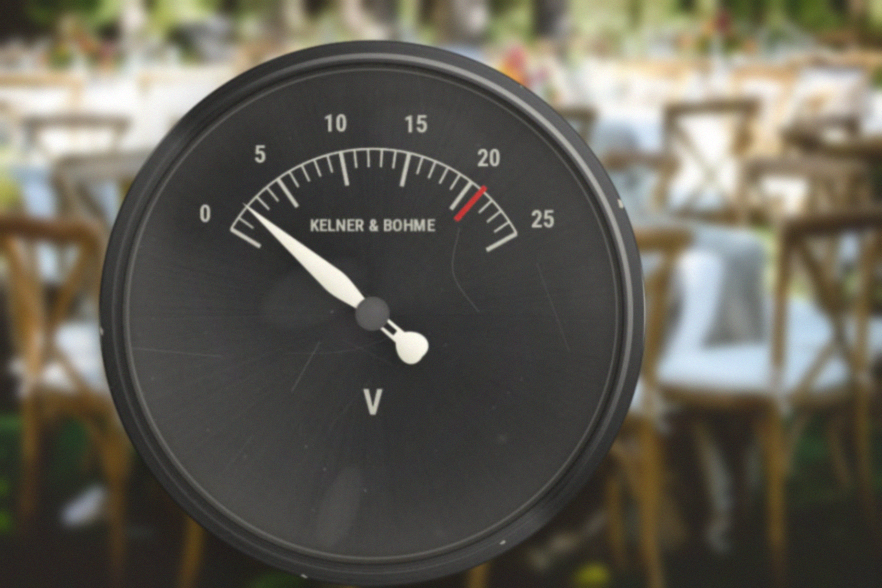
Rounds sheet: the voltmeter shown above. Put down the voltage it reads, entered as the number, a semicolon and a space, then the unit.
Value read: 2; V
